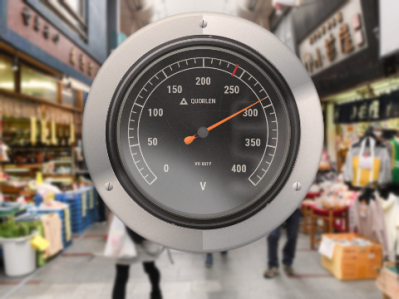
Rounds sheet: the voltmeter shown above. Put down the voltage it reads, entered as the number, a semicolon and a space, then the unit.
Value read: 290; V
